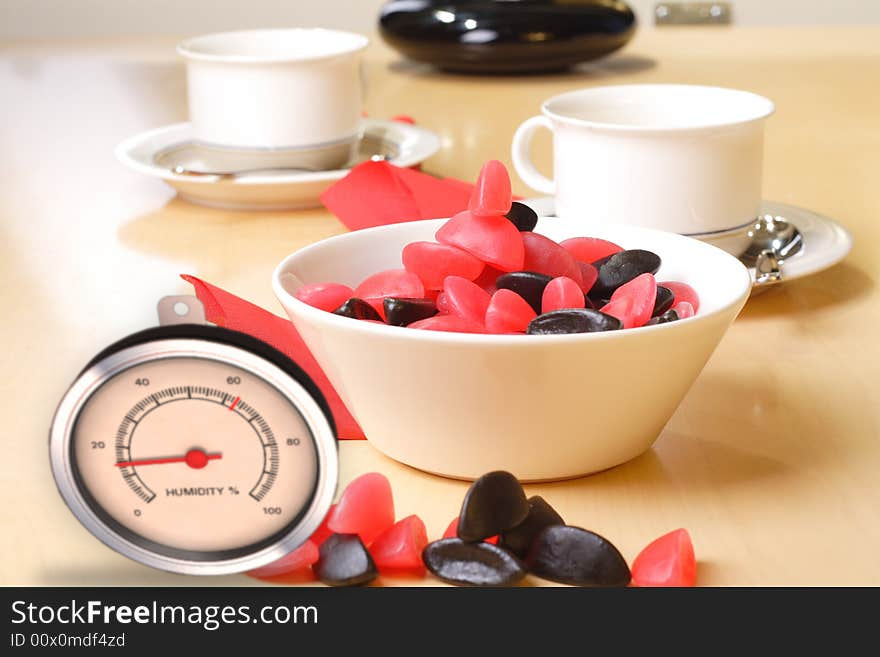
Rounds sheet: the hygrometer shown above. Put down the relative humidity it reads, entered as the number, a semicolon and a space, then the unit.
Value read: 15; %
